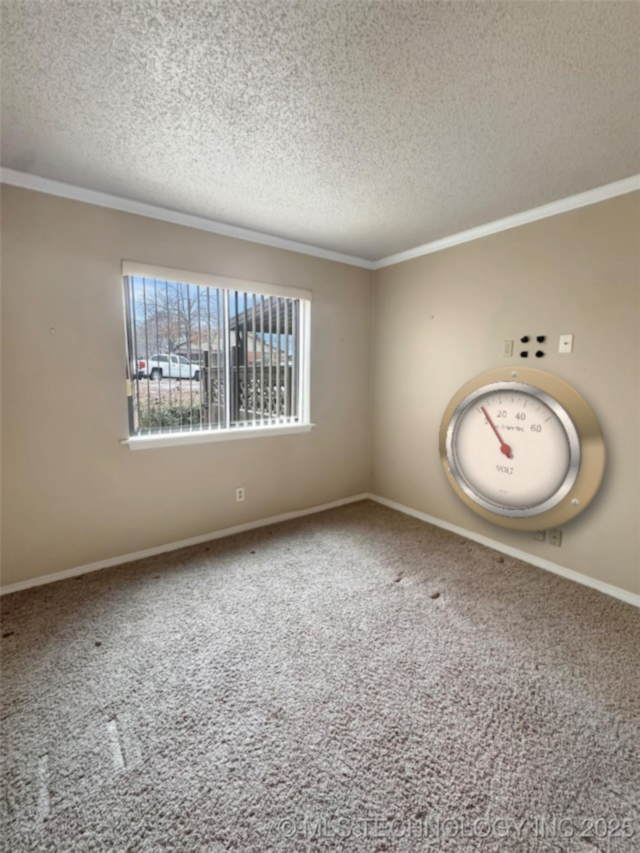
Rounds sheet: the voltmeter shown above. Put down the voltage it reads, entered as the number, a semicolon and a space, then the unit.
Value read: 5; V
